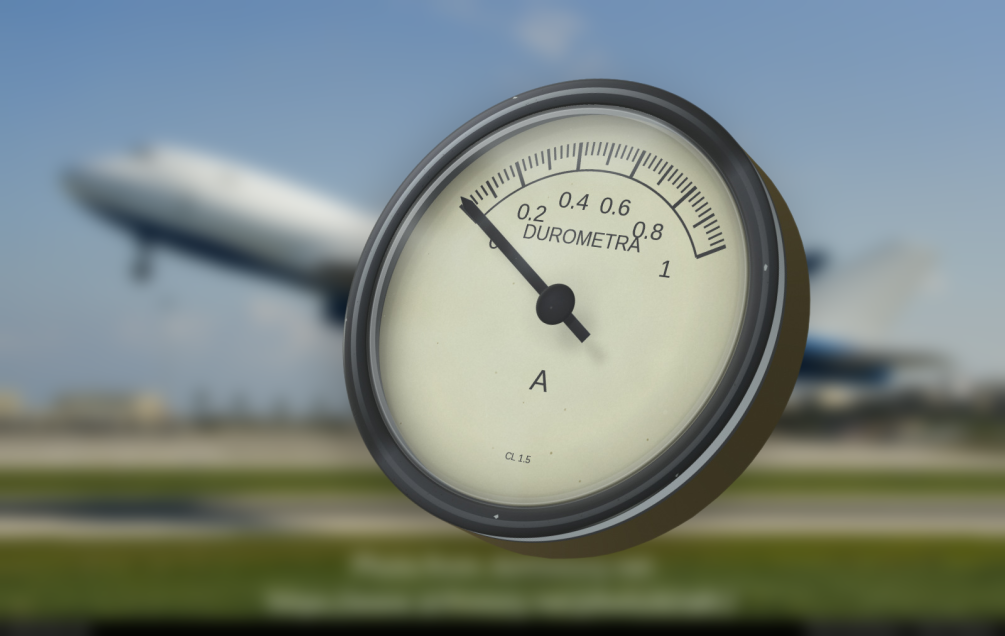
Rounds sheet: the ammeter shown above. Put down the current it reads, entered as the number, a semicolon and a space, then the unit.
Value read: 0.02; A
